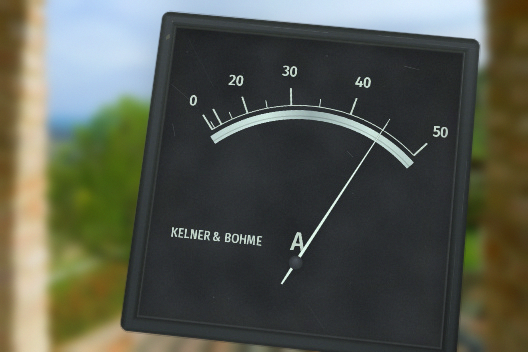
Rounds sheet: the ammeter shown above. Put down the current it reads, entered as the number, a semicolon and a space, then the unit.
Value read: 45; A
